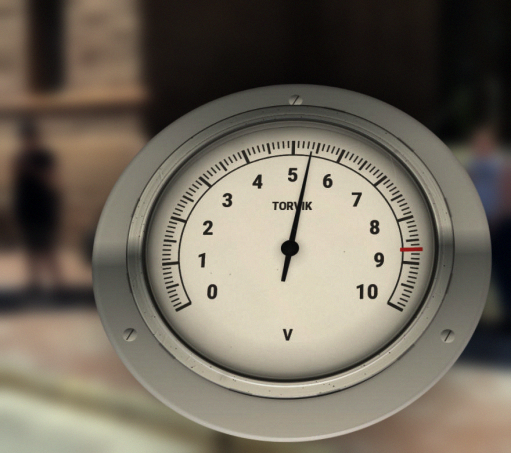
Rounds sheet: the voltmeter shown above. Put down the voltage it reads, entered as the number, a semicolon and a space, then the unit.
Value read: 5.4; V
